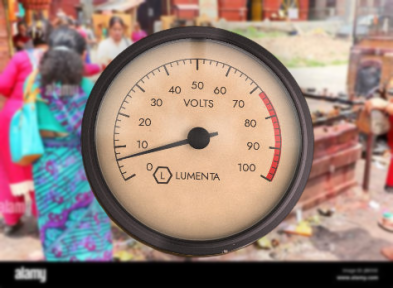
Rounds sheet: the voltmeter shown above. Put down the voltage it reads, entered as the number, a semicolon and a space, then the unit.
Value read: 6; V
